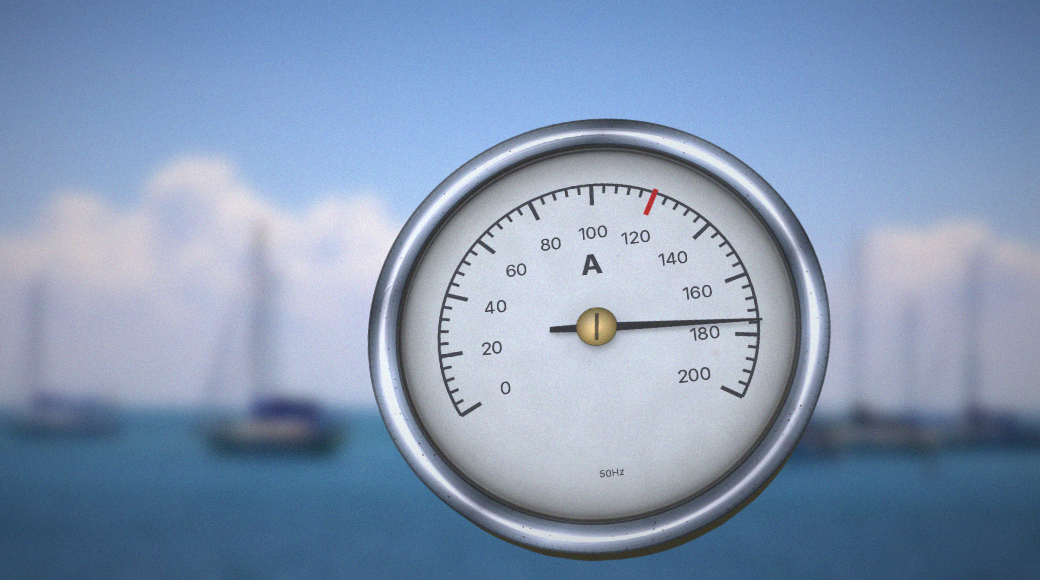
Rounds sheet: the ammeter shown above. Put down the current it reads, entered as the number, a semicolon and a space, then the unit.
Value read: 176; A
